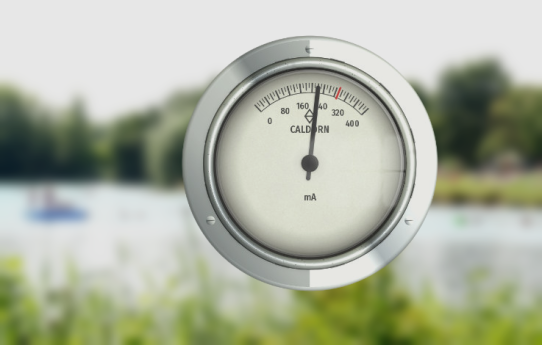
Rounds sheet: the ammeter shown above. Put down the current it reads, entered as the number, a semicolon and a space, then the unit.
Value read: 220; mA
